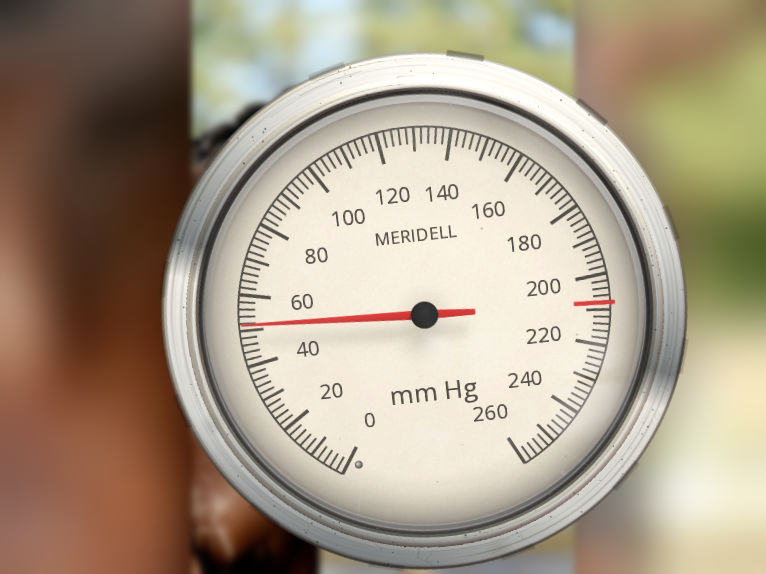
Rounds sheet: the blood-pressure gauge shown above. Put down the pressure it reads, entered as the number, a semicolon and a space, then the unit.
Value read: 52; mmHg
